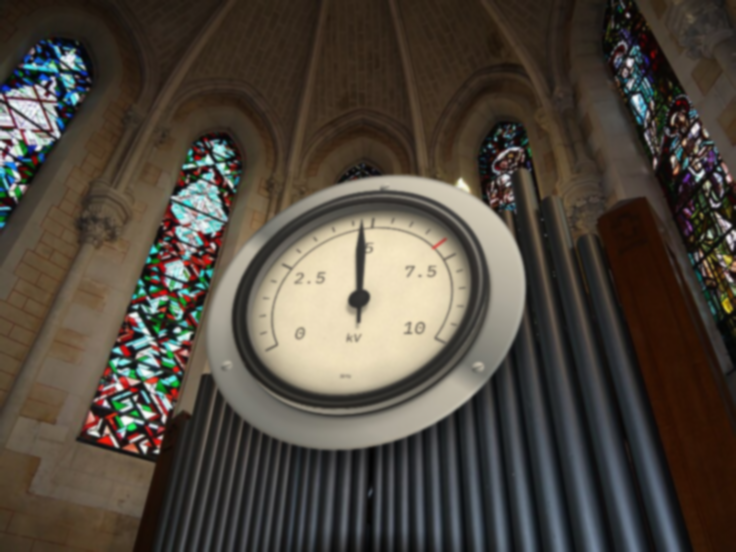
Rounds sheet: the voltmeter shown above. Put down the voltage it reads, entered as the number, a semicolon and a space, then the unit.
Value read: 4.75; kV
